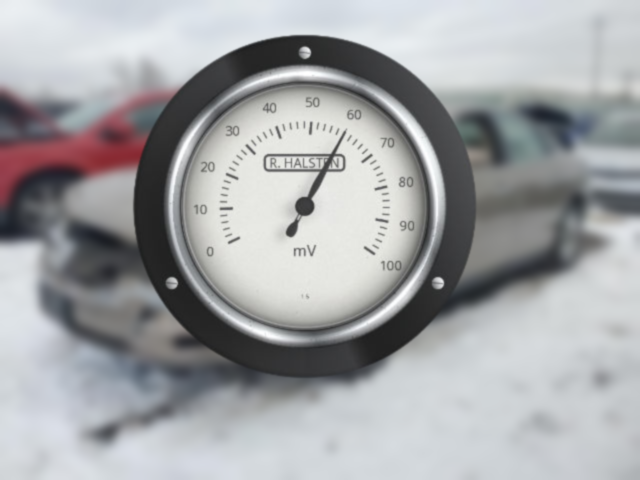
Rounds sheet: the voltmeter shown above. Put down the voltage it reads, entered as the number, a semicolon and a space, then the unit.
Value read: 60; mV
